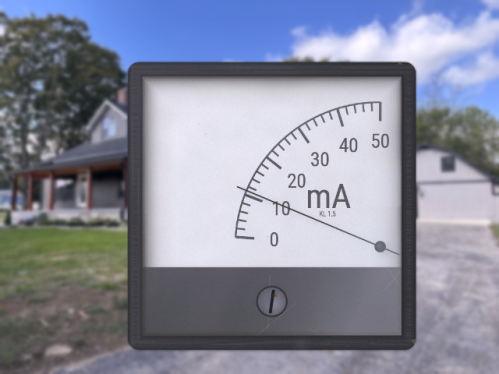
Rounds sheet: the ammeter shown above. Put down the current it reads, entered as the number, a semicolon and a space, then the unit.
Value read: 11; mA
